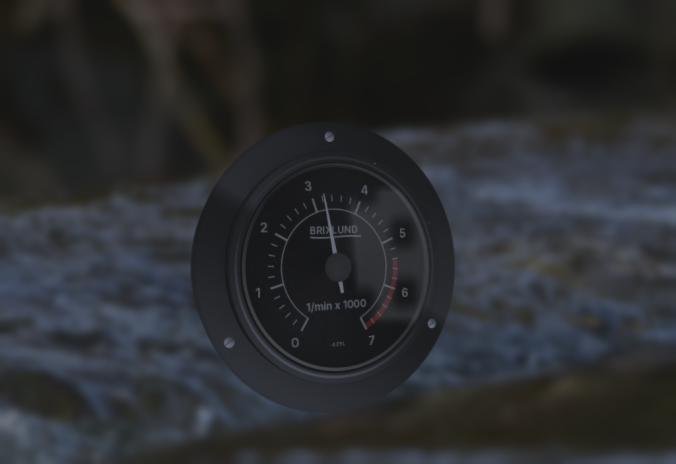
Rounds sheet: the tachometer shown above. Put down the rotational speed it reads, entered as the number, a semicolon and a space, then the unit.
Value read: 3200; rpm
